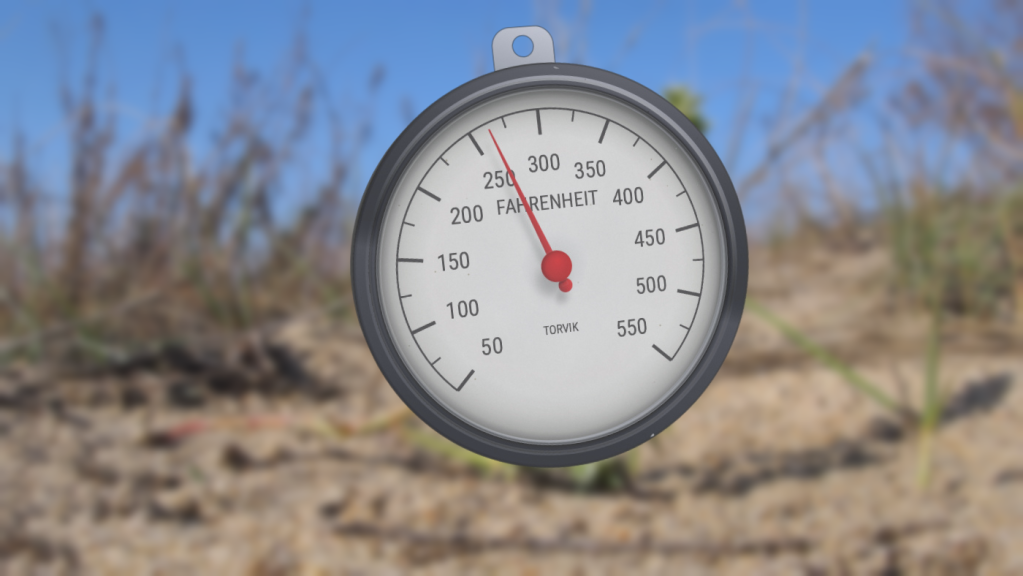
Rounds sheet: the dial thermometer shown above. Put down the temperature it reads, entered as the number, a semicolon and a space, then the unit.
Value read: 262.5; °F
